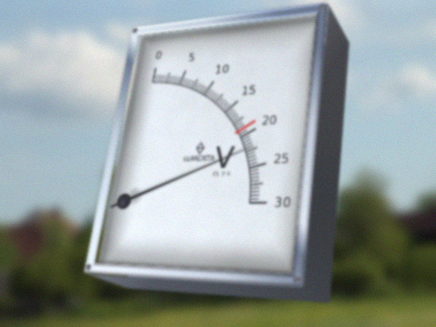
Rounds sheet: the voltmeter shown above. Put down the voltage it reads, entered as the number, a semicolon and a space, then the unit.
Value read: 22.5; V
